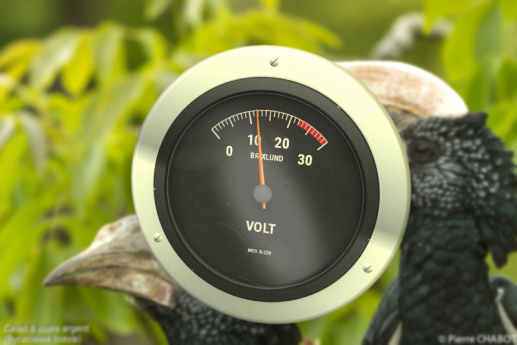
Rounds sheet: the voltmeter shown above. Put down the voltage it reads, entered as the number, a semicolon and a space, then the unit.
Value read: 12; V
